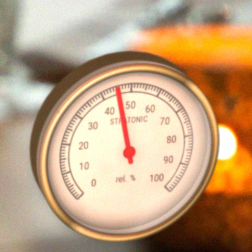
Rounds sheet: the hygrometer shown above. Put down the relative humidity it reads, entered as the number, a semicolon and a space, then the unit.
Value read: 45; %
